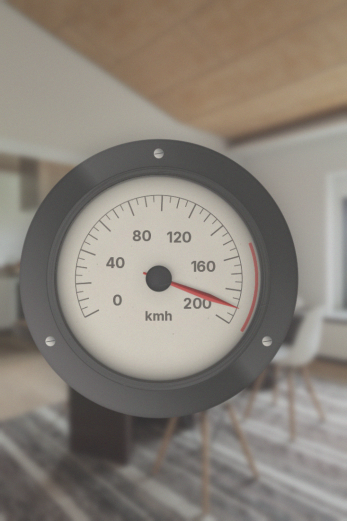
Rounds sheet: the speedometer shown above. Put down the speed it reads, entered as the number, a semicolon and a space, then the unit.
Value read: 190; km/h
